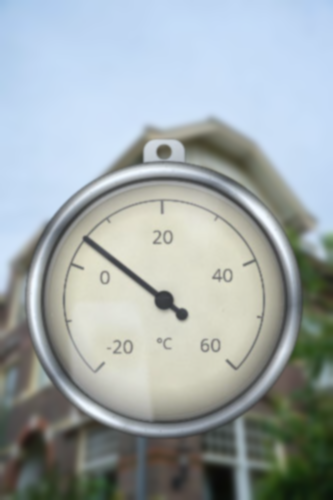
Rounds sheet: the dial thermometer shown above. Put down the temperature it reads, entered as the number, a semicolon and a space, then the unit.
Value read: 5; °C
